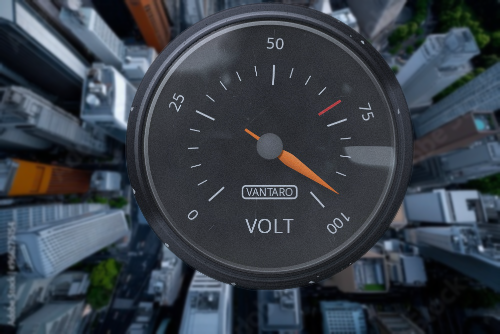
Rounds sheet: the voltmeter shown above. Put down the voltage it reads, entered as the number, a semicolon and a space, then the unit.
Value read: 95; V
